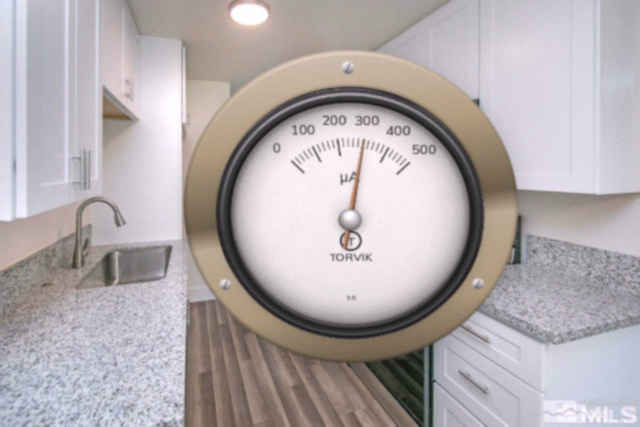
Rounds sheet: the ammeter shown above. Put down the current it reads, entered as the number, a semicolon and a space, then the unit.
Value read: 300; µA
